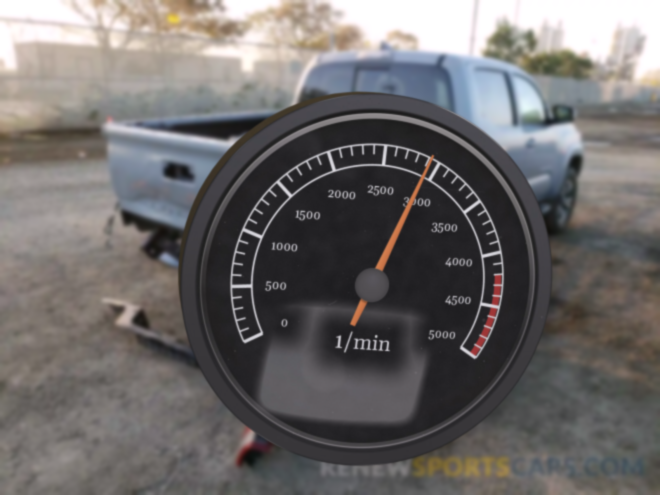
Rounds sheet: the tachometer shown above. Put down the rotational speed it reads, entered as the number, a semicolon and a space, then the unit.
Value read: 2900; rpm
